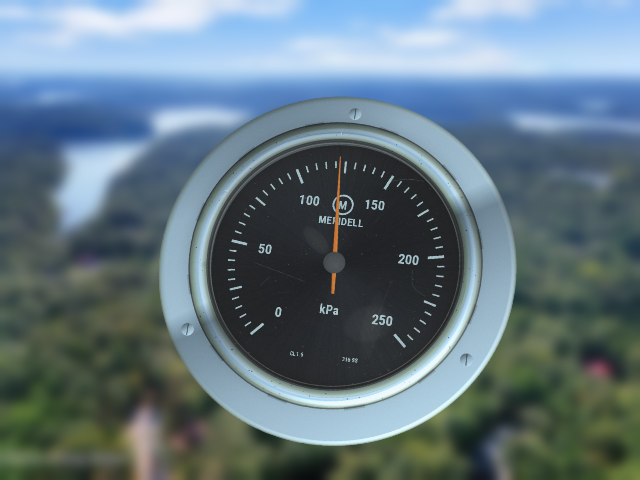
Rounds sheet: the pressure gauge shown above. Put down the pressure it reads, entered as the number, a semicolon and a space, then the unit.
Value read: 122.5; kPa
